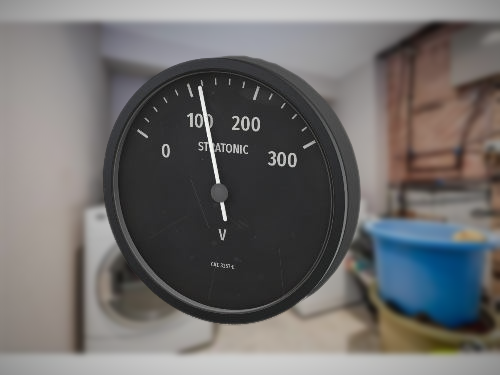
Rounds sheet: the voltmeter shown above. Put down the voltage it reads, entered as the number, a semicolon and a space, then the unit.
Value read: 120; V
